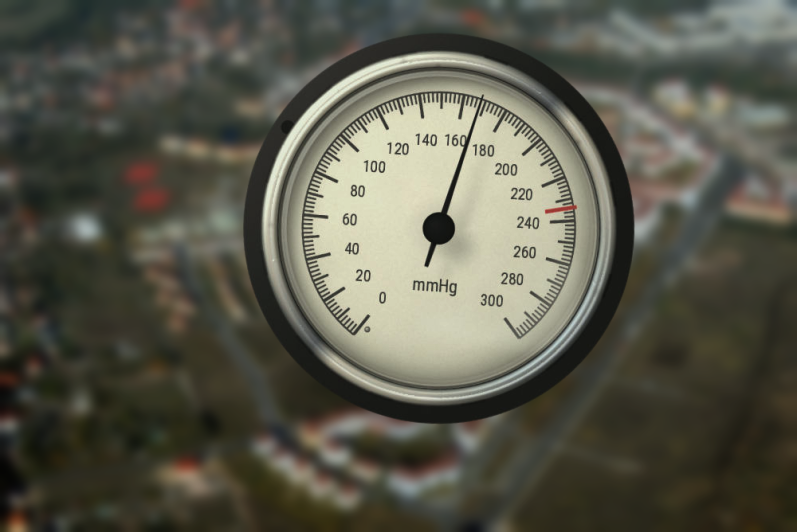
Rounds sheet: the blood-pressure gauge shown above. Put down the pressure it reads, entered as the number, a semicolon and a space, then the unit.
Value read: 168; mmHg
